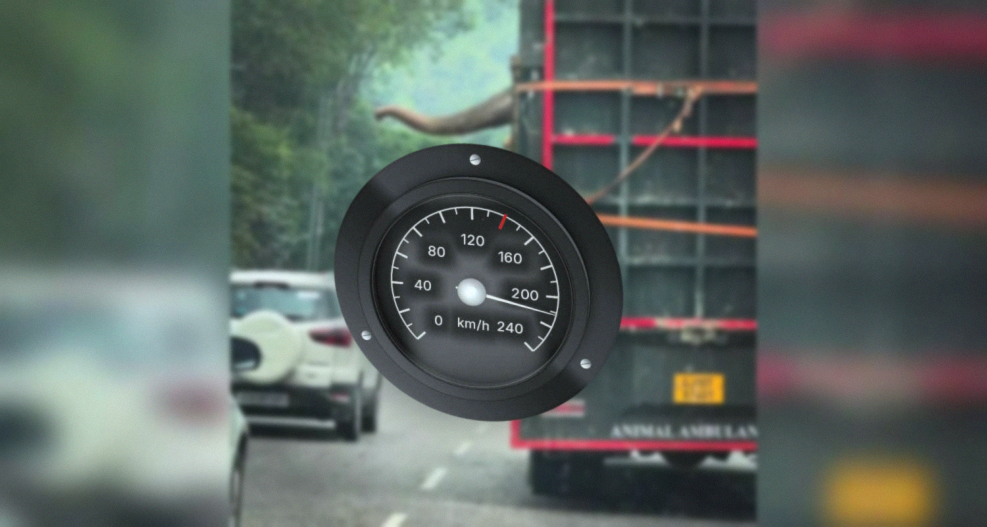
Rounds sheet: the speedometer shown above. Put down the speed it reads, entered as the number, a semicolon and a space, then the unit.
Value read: 210; km/h
